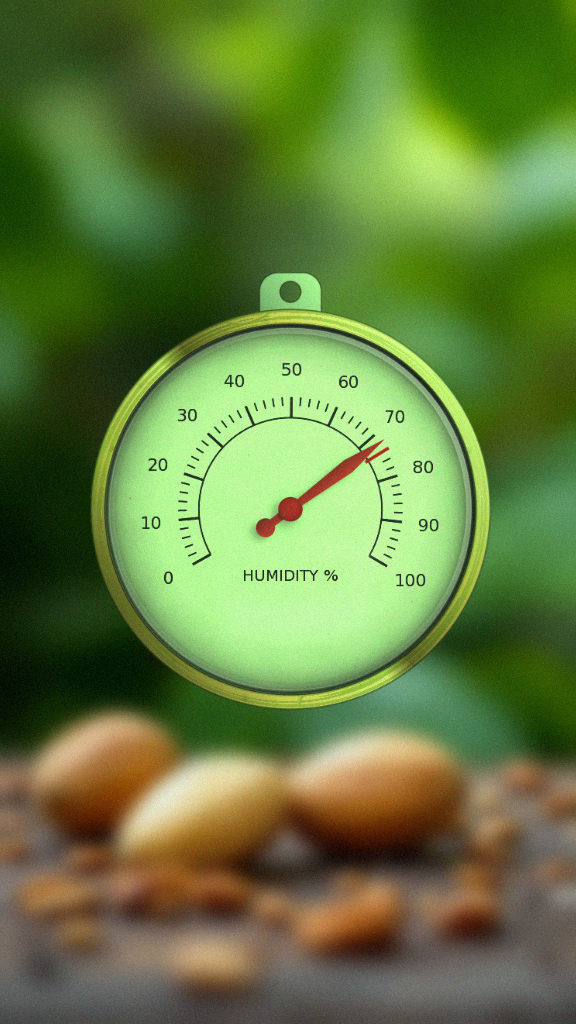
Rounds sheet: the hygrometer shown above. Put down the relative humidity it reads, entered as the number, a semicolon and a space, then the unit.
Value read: 72; %
